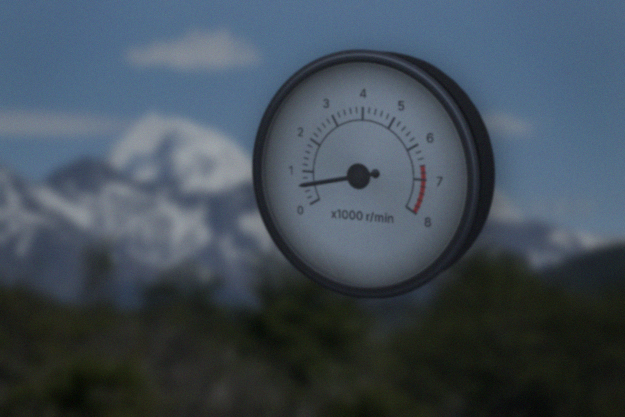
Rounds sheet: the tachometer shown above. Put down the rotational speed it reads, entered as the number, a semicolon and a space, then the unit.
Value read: 600; rpm
